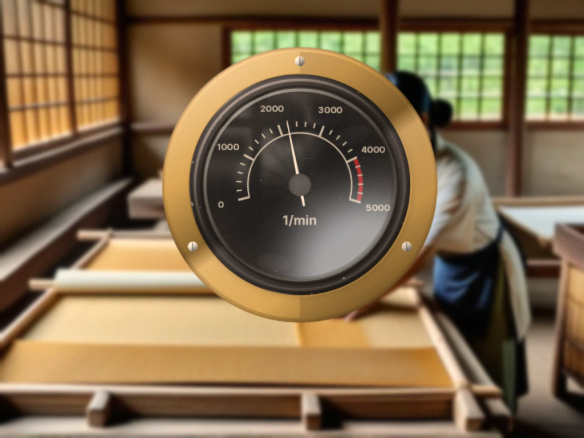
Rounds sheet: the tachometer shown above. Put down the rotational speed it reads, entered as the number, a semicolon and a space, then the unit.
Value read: 2200; rpm
